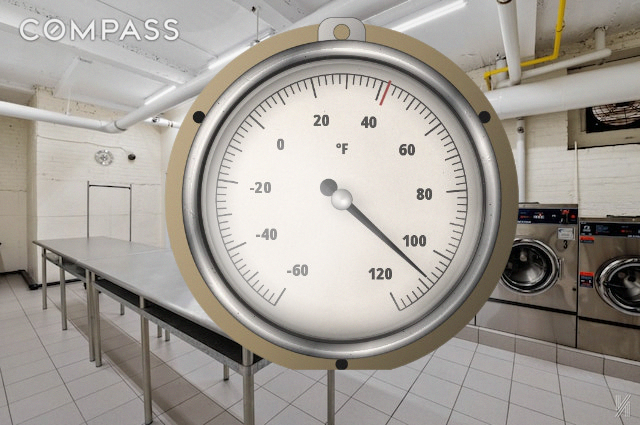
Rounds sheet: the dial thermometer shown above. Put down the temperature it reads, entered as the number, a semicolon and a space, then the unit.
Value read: 108; °F
